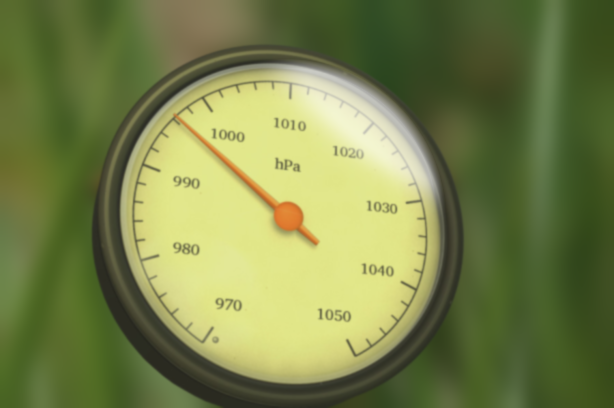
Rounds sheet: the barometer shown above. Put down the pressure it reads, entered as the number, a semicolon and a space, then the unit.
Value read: 996; hPa
